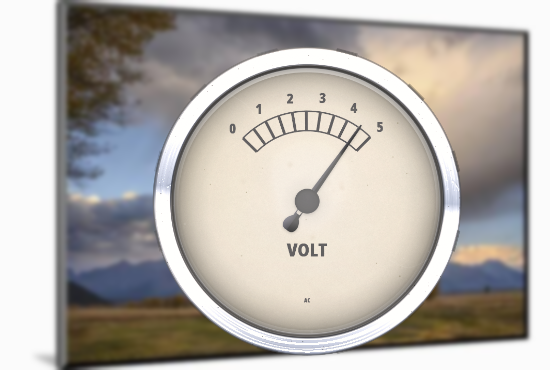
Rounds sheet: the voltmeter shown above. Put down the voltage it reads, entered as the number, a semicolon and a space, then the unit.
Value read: 4.5; V
